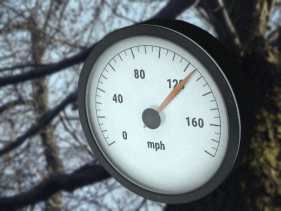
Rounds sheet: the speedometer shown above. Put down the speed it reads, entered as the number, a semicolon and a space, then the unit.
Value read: 125; mph
